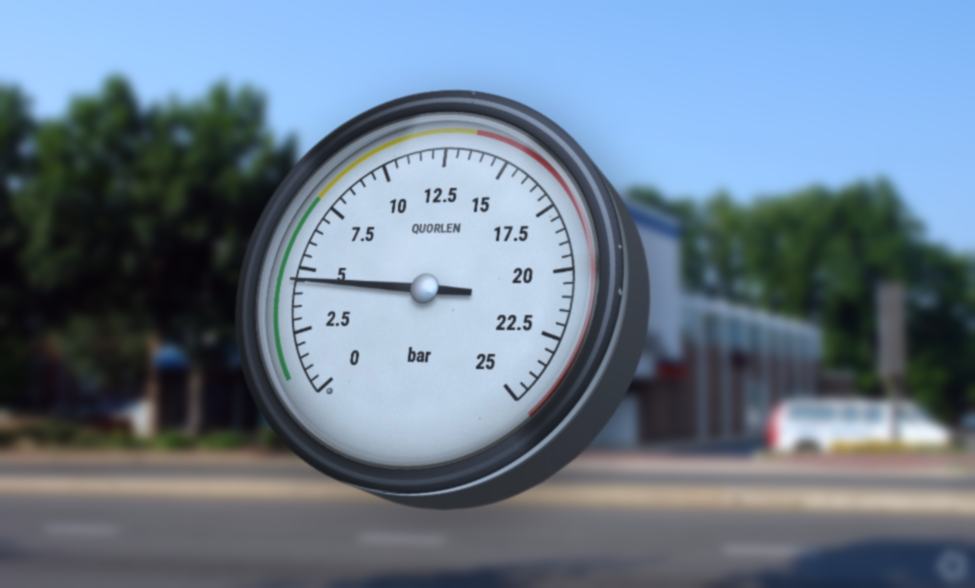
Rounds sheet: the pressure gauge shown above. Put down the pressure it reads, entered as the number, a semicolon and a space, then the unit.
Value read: 4.5; bar
